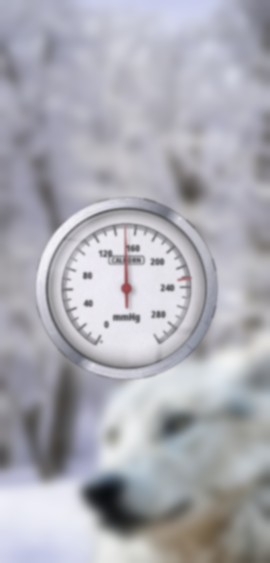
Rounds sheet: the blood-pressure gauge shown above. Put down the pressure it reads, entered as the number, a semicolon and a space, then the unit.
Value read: 150; mmHg
